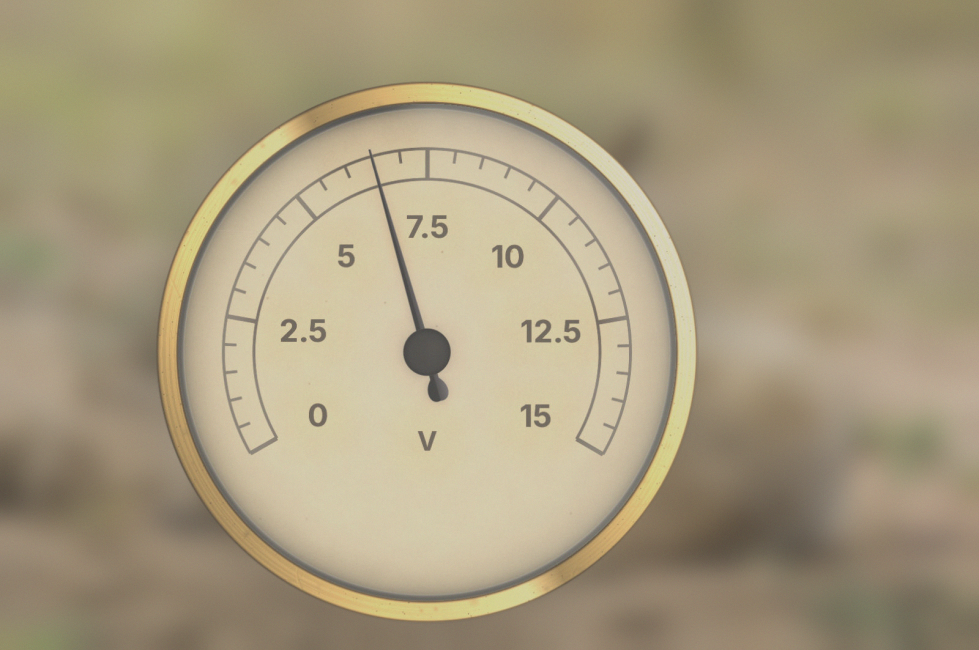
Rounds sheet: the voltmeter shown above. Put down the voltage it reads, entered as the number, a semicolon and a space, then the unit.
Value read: 6.5; V
